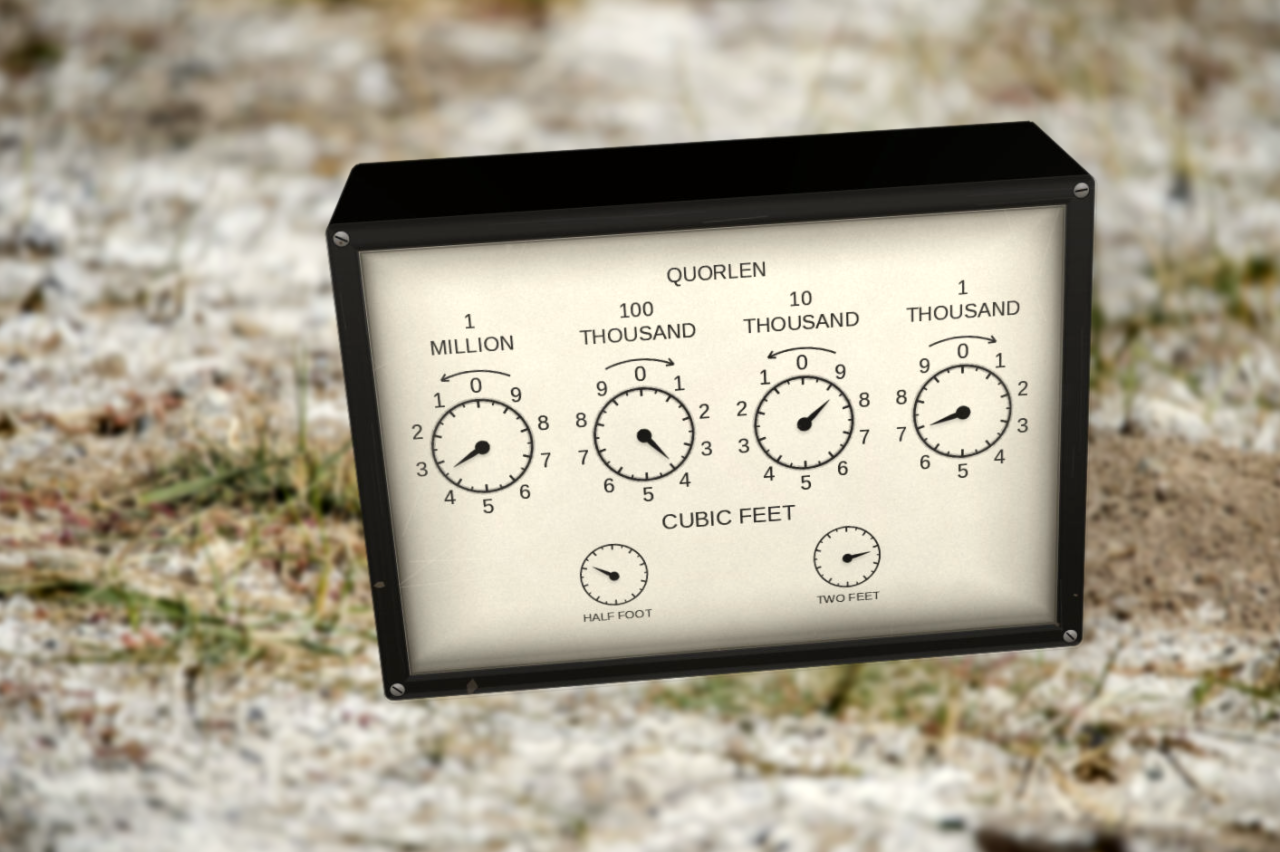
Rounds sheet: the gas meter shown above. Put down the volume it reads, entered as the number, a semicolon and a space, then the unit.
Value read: 338700; ft³
